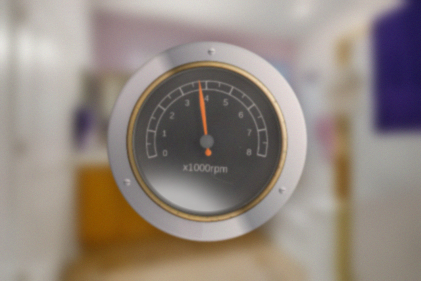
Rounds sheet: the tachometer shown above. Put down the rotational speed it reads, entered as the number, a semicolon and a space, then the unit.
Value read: 3750; rpm
